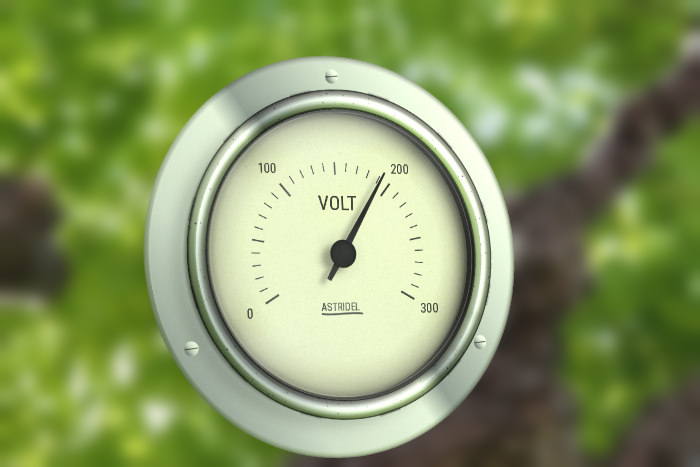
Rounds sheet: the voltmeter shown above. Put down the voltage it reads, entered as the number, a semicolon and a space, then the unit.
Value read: 190; V
